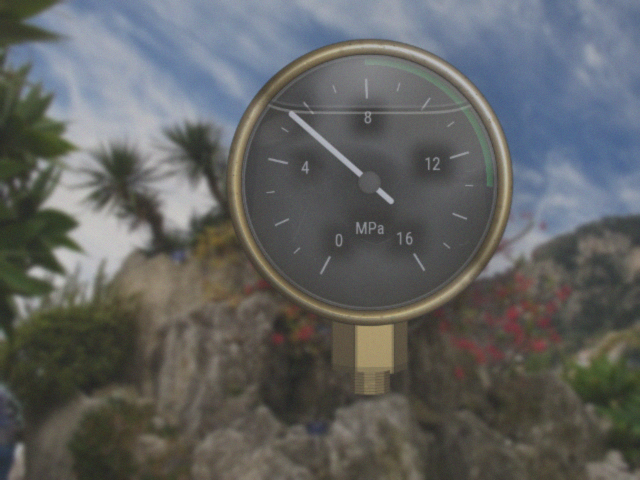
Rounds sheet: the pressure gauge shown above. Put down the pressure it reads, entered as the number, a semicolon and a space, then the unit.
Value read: 5.5; MPa
